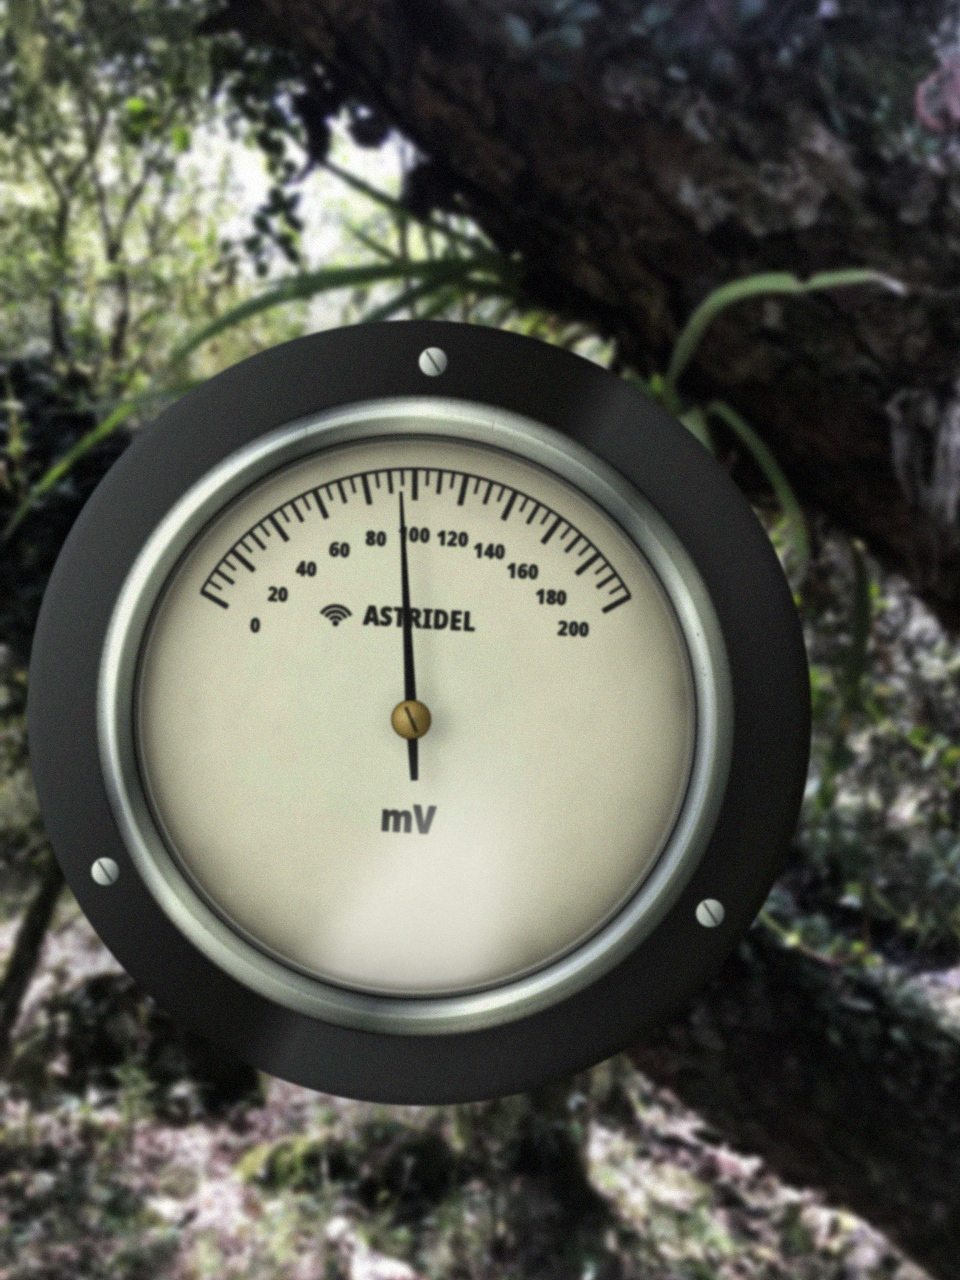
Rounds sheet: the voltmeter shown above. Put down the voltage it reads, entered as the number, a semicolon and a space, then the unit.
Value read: 95; mV
